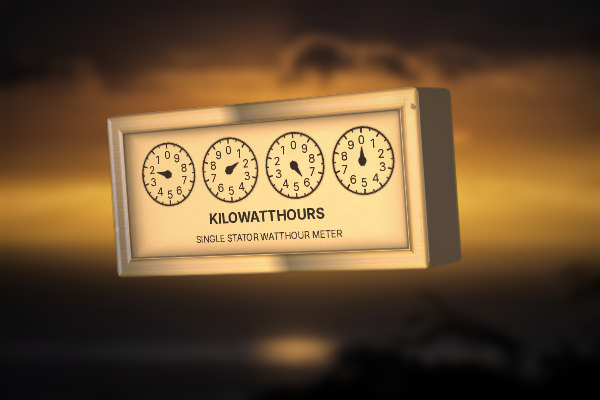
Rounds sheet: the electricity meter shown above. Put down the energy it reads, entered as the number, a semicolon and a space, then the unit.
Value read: 2160; kWh
